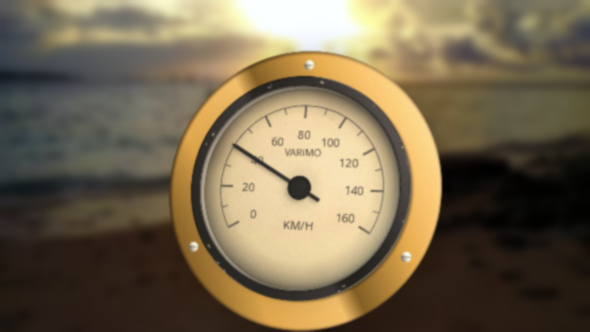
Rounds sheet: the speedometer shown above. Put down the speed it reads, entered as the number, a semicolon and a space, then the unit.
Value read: 40; km/h
